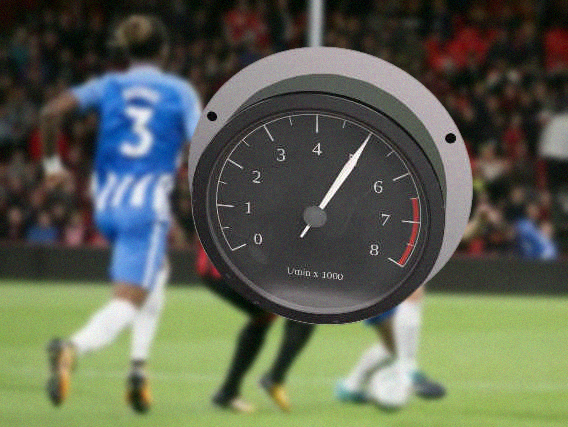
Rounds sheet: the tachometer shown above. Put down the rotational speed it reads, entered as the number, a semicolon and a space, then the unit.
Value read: 5000; rpm
